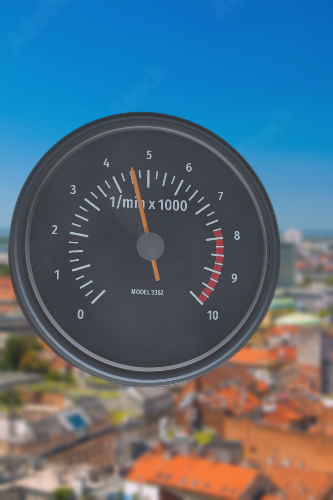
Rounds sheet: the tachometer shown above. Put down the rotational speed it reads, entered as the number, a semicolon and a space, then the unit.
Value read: 4500; rpm
